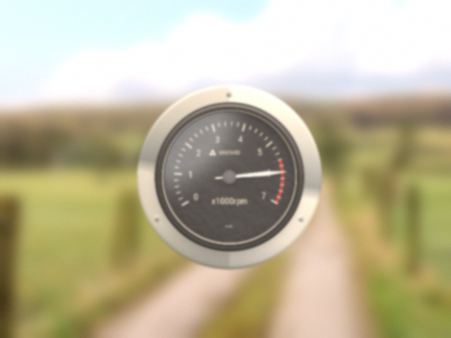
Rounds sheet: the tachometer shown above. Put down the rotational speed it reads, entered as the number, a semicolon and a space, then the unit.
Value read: 6000; rpm
